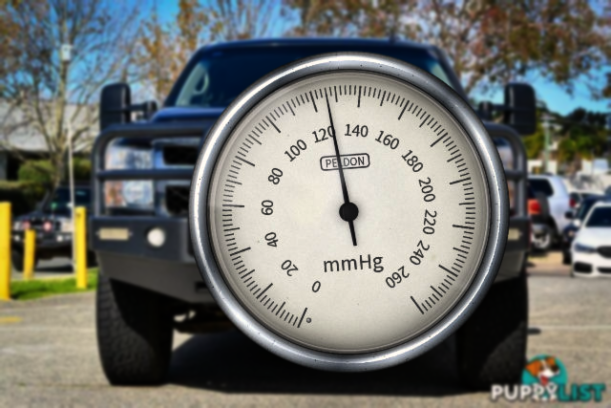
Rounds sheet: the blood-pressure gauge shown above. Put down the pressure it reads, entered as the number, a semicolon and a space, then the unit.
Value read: 126; mmHg
